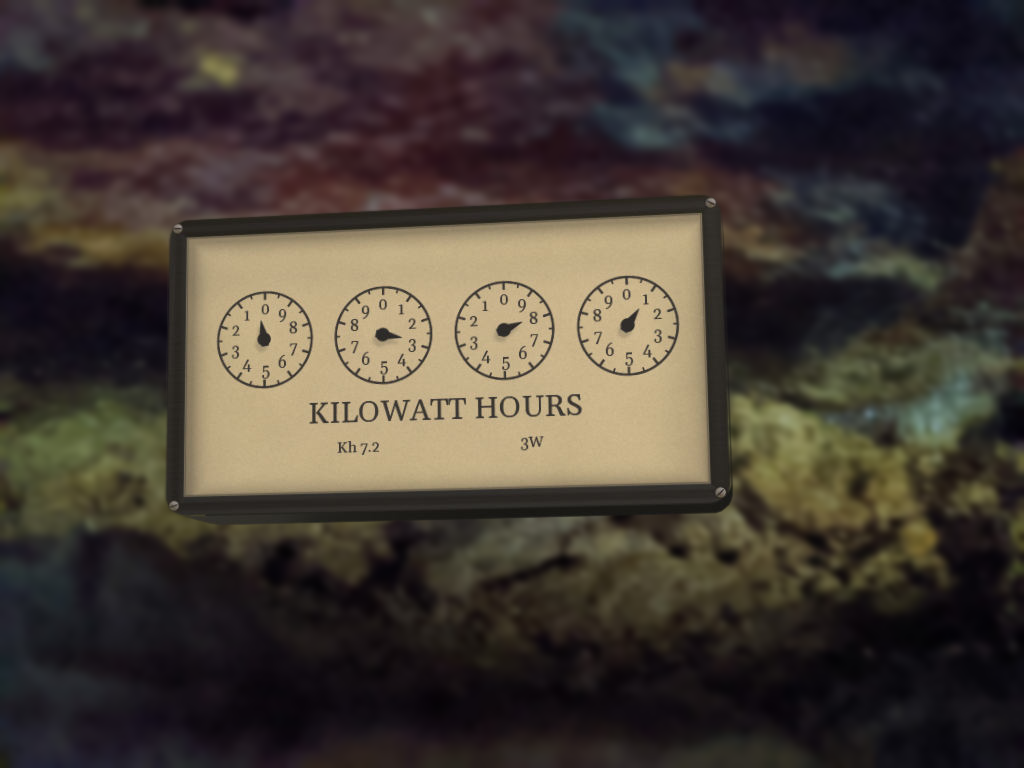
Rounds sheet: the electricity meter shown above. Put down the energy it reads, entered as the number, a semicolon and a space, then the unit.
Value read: 281; kWh
